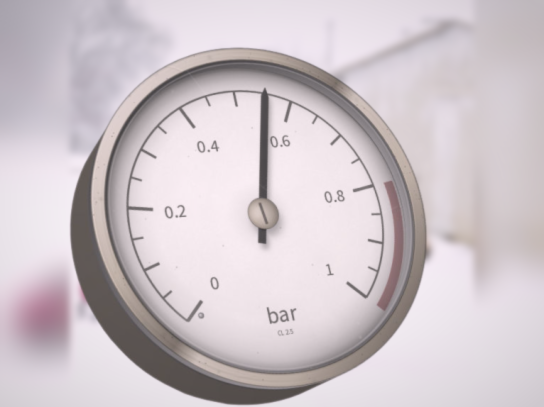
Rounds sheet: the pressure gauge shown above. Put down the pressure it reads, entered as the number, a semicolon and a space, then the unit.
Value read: 0.55; bar
